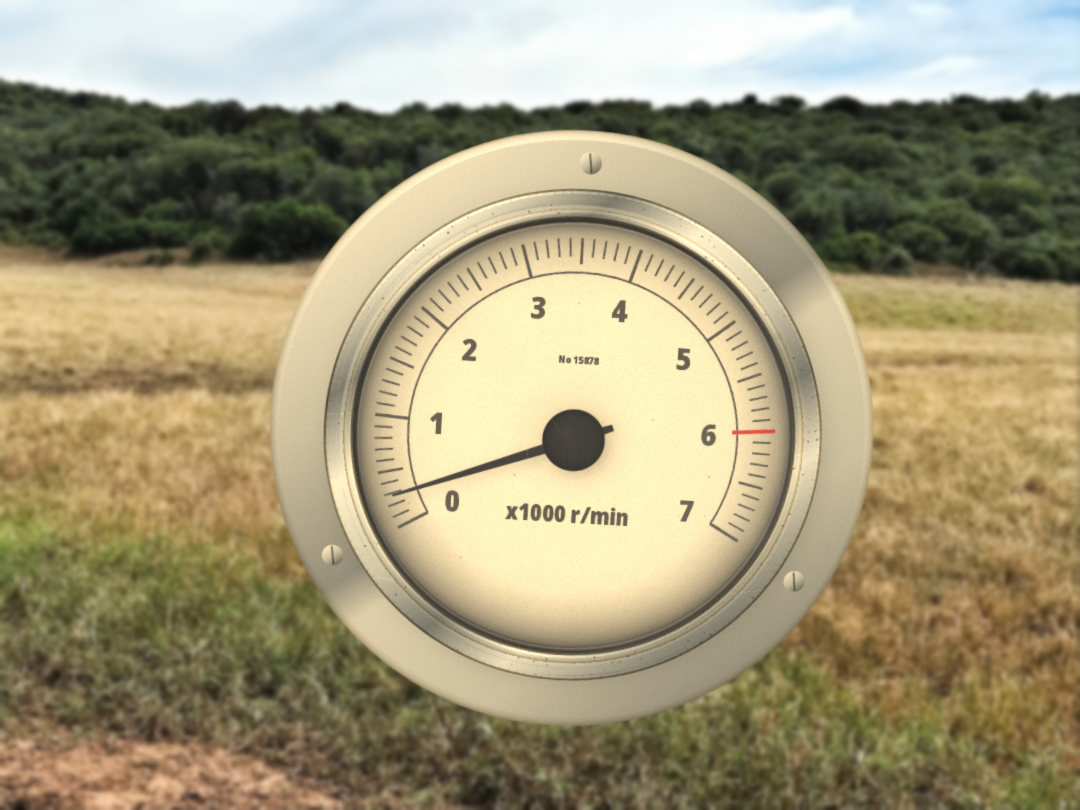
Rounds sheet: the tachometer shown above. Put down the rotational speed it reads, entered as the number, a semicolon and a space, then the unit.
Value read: 300; rpm
